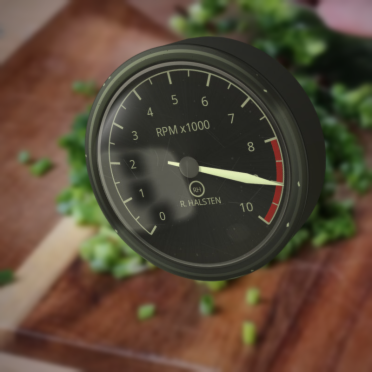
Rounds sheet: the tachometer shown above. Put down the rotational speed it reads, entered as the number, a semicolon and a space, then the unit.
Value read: 9000; rpm
